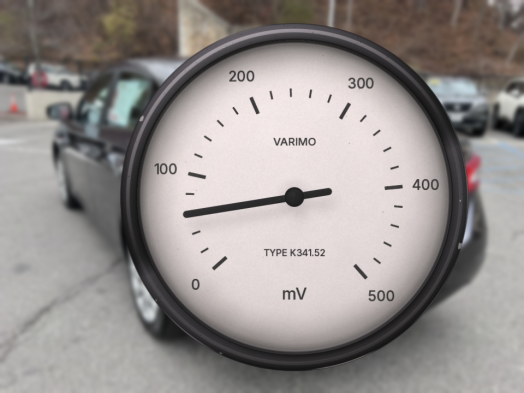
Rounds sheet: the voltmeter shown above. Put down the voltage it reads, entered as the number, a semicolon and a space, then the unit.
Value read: 60; mV
